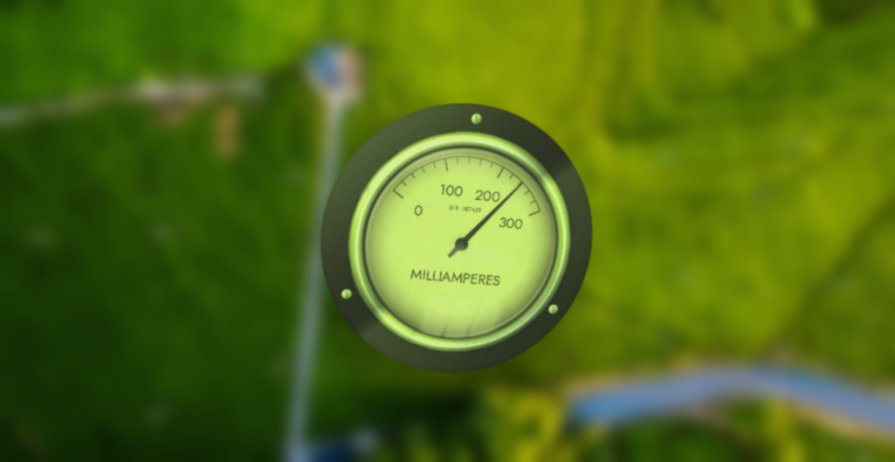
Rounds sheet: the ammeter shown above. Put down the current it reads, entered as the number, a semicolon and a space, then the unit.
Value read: 240; mA
